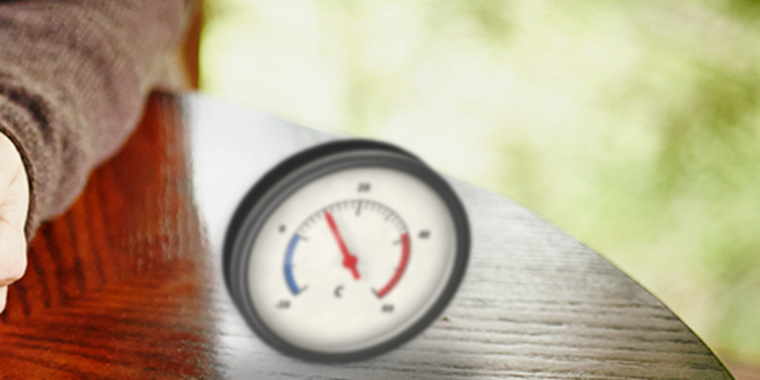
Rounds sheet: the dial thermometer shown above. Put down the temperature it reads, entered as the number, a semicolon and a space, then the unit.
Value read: 10; °C
